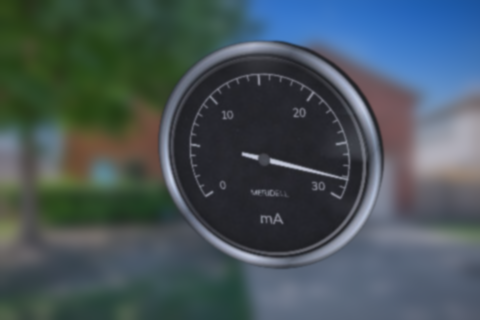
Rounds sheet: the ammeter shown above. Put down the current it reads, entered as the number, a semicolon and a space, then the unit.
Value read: 28; mA
